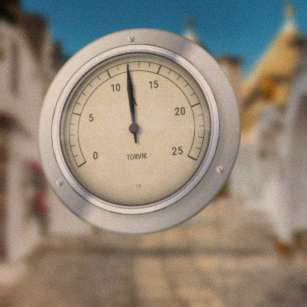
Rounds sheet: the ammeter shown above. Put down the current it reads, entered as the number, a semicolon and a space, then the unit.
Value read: 12; A
